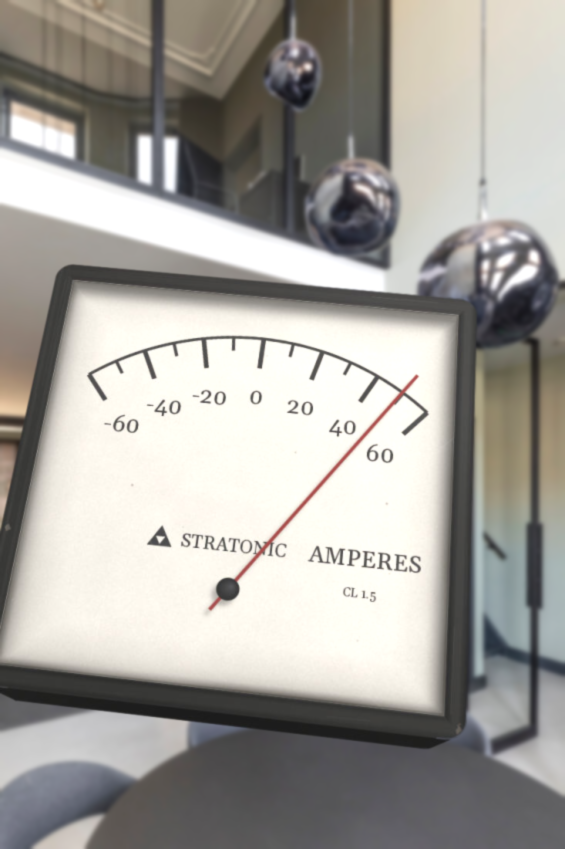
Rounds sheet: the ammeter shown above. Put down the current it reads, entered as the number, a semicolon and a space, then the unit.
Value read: 50; A
